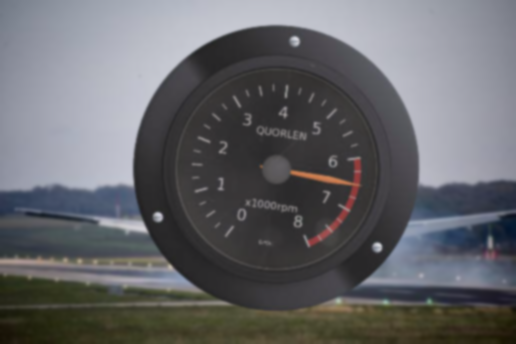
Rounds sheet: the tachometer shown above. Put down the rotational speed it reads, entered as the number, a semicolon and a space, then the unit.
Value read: 6500; rpm
